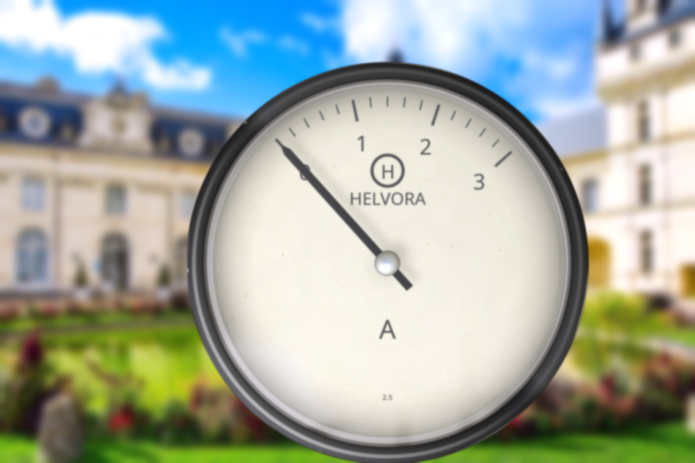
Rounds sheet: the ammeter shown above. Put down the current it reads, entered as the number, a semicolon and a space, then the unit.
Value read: 0; A
